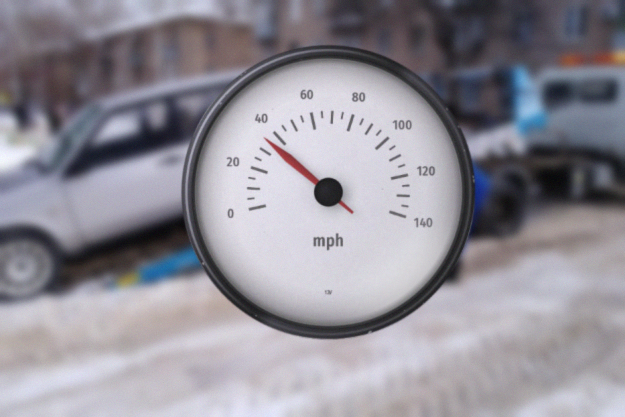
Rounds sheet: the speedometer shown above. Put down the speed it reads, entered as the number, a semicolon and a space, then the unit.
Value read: 35; mph
